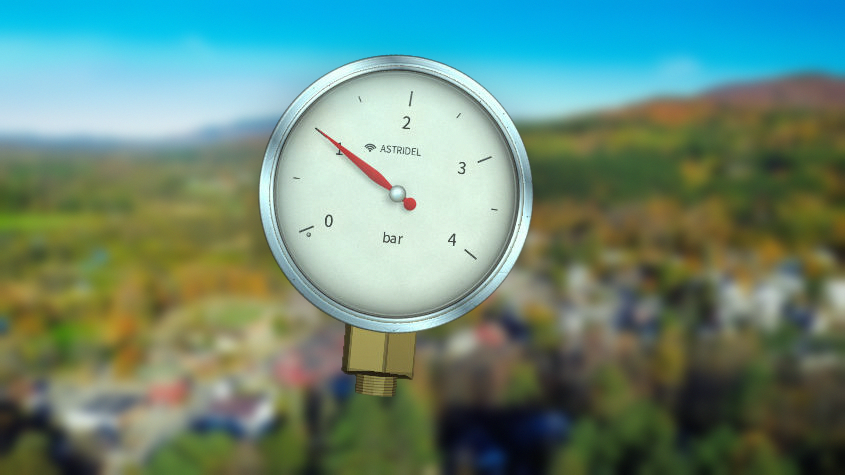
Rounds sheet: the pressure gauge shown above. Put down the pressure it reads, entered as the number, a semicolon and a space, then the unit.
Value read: 1; bar
